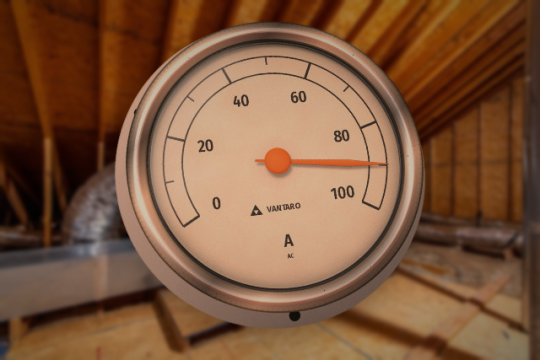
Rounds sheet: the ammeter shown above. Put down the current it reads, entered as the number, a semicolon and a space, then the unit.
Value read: 90; A
